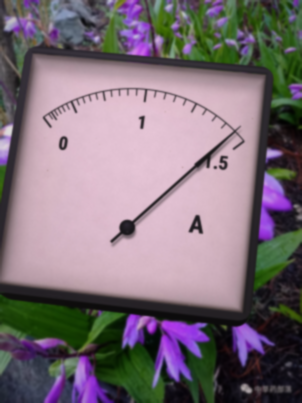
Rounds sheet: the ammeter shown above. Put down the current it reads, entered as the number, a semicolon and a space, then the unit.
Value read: 1.45; A
